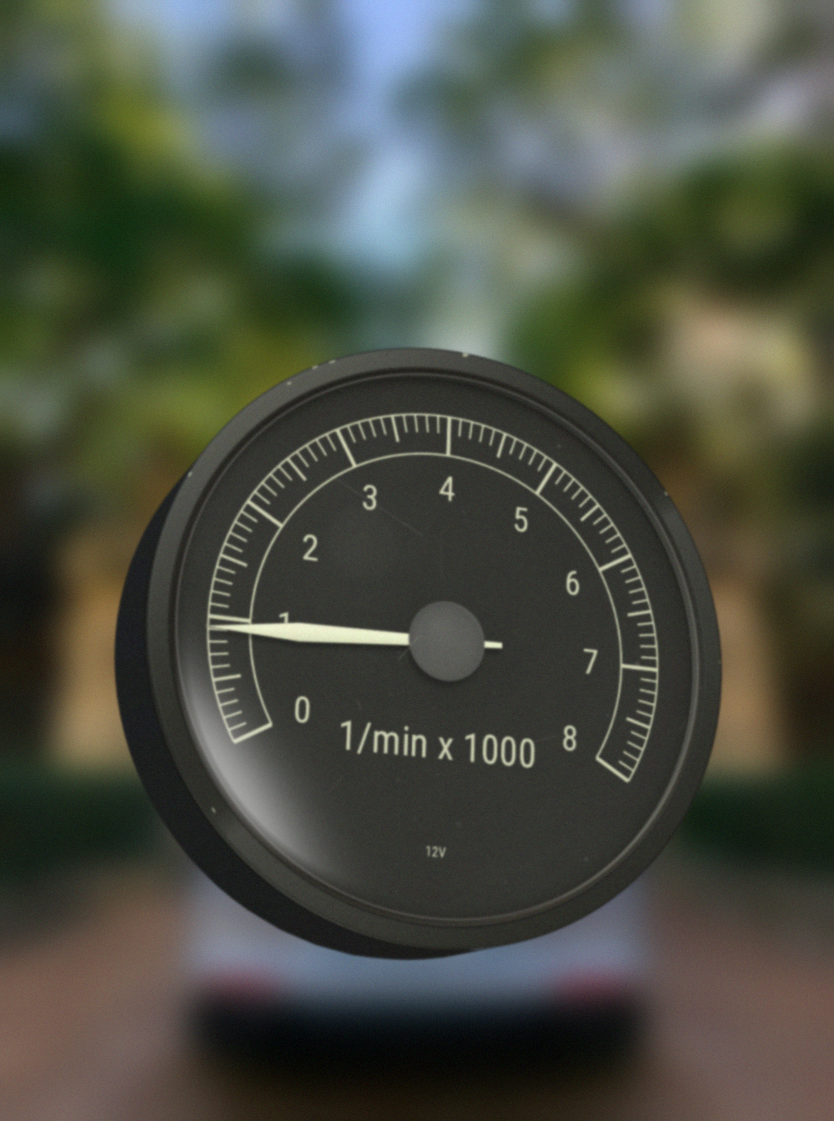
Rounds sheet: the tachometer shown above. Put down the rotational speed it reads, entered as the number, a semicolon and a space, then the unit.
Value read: 900; rpm
